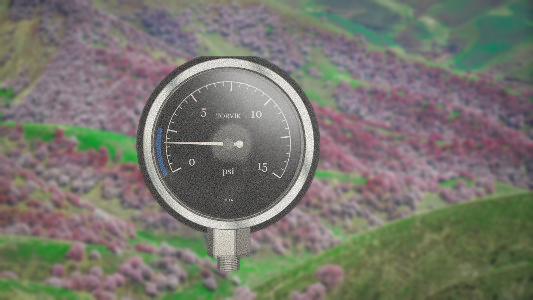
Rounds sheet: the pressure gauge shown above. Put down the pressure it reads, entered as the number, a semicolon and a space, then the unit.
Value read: 1.75; psi
